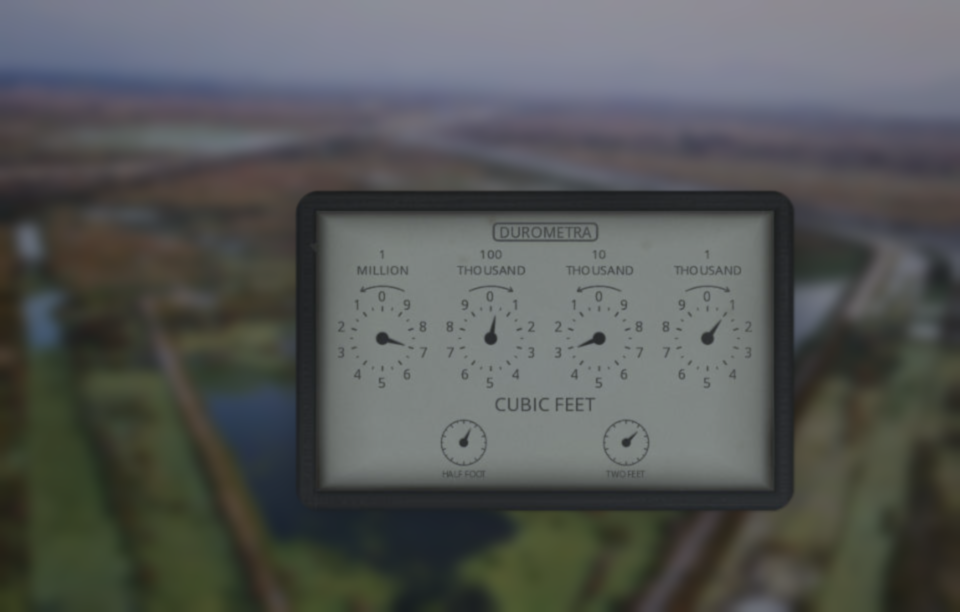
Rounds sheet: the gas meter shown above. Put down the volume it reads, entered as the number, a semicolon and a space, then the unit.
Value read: 703100; ft³
